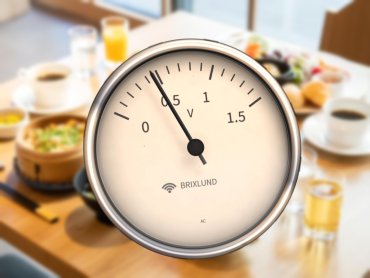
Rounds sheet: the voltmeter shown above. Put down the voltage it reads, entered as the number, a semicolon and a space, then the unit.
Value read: 0.45; V
